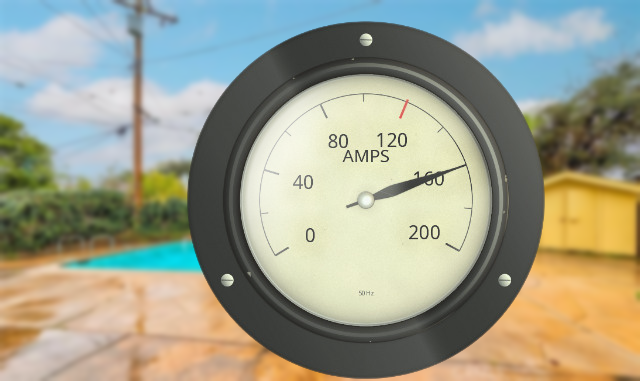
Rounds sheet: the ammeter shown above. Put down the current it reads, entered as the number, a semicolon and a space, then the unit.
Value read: 160; A
